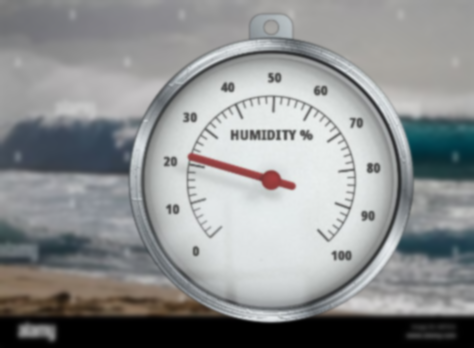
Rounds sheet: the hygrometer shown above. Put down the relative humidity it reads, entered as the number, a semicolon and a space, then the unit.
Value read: 22; %
